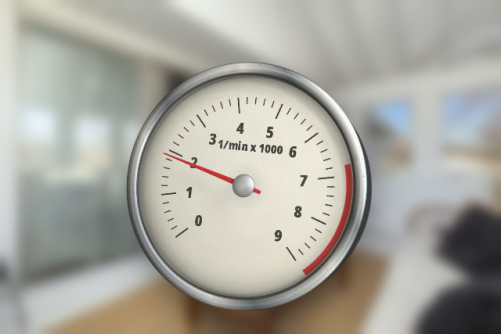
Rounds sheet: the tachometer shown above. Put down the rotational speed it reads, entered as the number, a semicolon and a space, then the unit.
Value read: 1900; rpm
